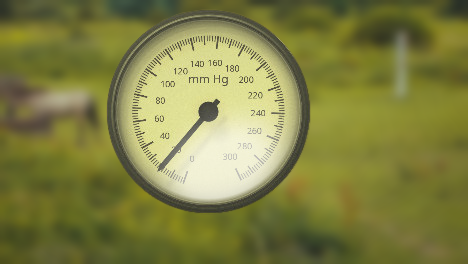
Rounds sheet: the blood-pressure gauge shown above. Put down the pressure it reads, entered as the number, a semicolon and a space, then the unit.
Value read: 20; mmHg
